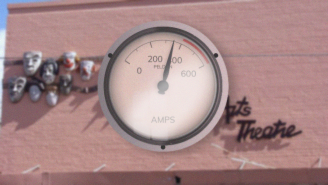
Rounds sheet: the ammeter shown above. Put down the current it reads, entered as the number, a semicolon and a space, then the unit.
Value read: 350; A
